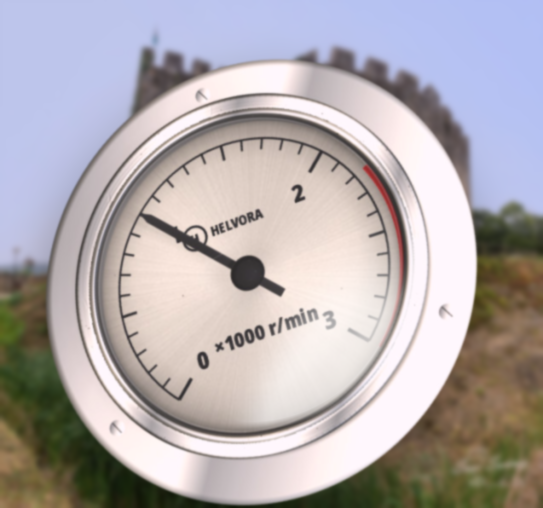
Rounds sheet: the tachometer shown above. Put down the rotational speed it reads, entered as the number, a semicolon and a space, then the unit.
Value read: 1000; rpm
